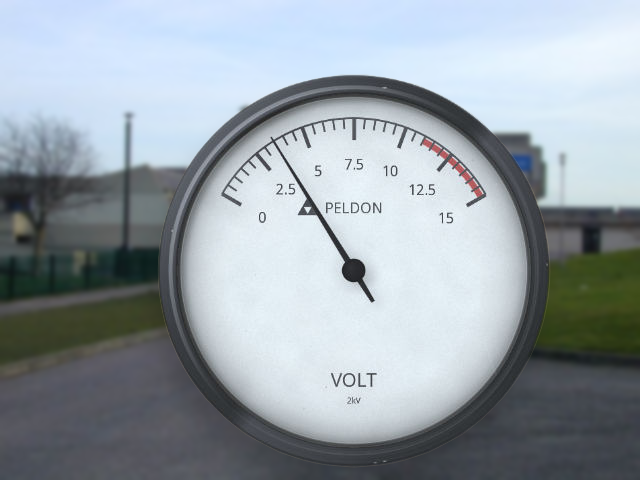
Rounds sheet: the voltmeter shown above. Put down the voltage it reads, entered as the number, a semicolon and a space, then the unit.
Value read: 3.5; V
